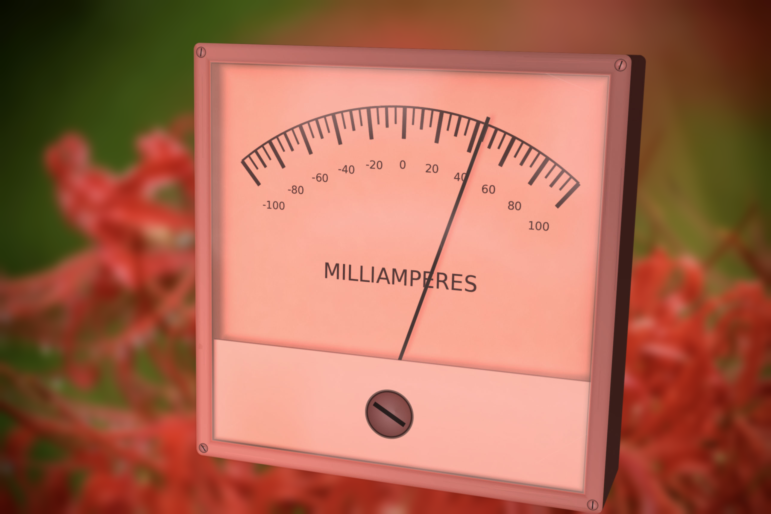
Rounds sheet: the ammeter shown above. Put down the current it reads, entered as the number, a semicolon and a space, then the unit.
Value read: 45; mA
